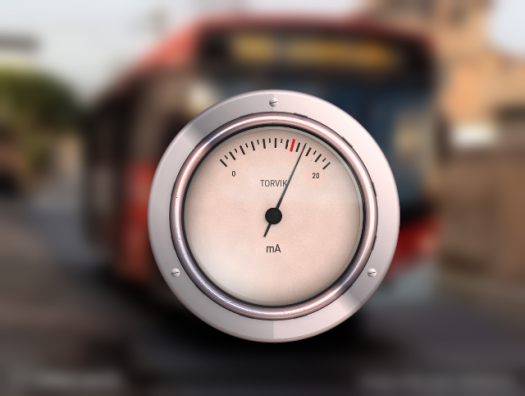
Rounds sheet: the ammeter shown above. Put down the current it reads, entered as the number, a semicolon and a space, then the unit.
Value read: 15; mA
